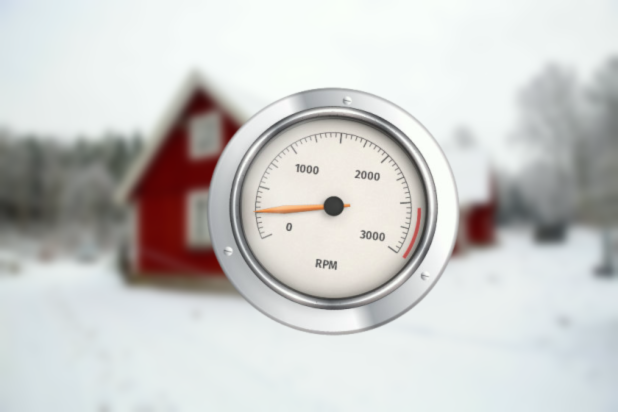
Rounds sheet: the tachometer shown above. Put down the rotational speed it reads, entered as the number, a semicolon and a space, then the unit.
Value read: 250; rpm
